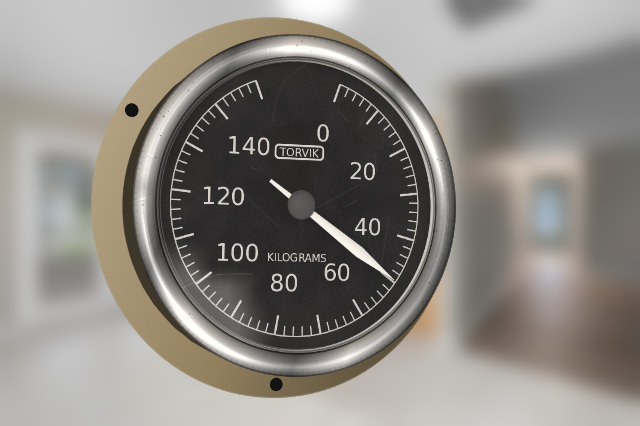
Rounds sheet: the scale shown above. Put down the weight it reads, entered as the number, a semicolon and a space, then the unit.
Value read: 50; kg
